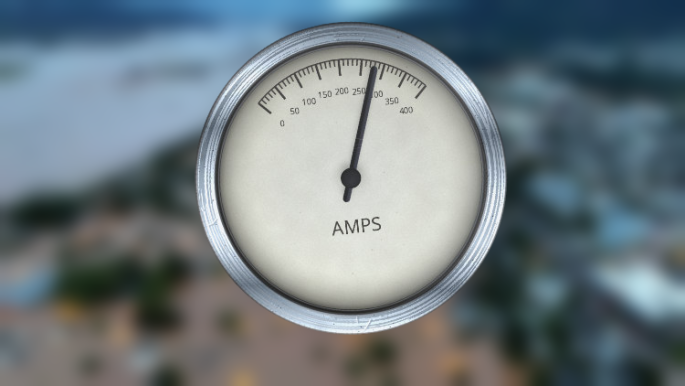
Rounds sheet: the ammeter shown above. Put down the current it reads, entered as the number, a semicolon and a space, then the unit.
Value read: 280; A
